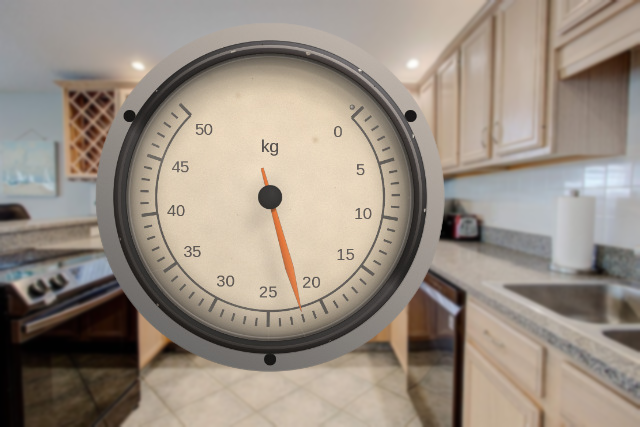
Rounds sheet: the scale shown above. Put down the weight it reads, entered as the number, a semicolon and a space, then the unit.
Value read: 22; kg
